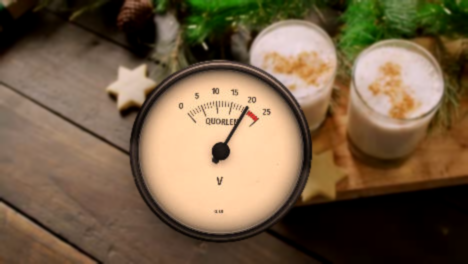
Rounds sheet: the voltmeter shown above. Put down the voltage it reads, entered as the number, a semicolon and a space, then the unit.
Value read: 20; V
